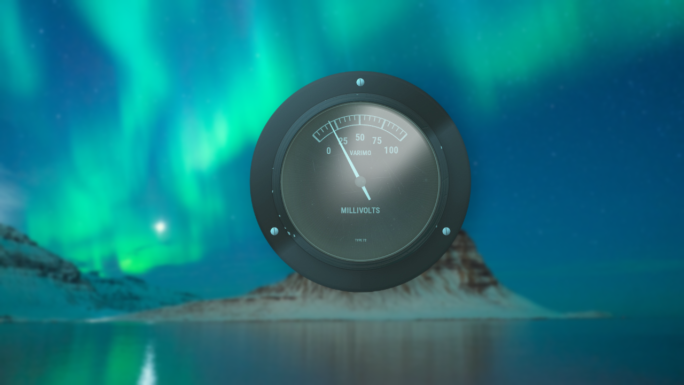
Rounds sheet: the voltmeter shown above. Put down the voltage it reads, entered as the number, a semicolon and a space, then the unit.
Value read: 20; mV
